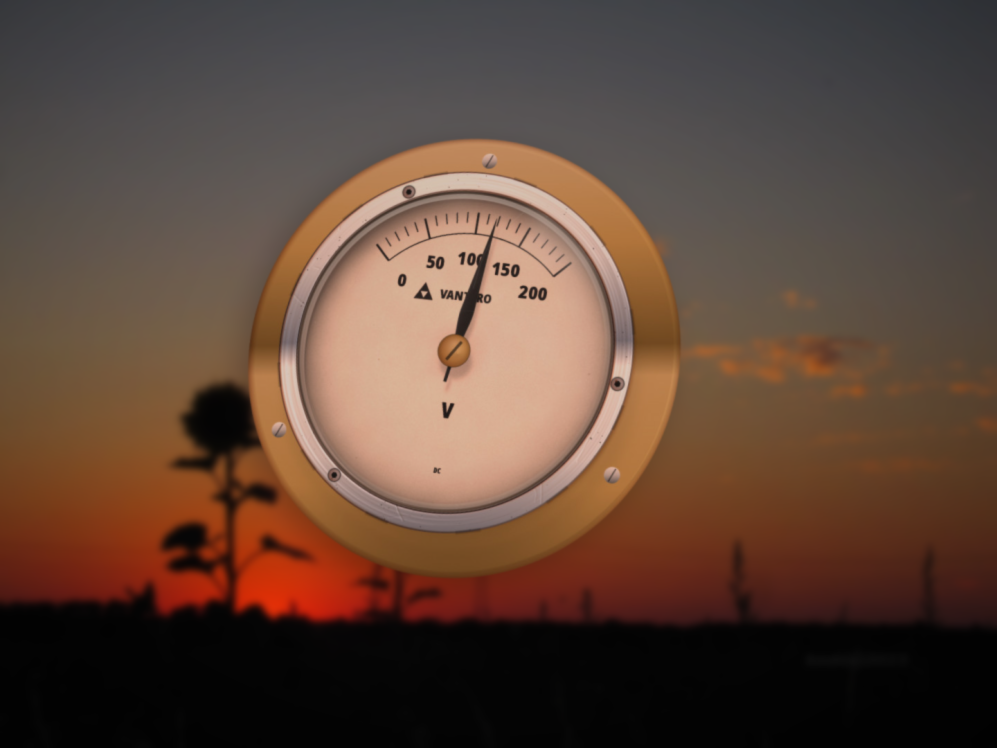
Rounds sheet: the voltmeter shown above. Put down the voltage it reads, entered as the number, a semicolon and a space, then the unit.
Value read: 120; V
